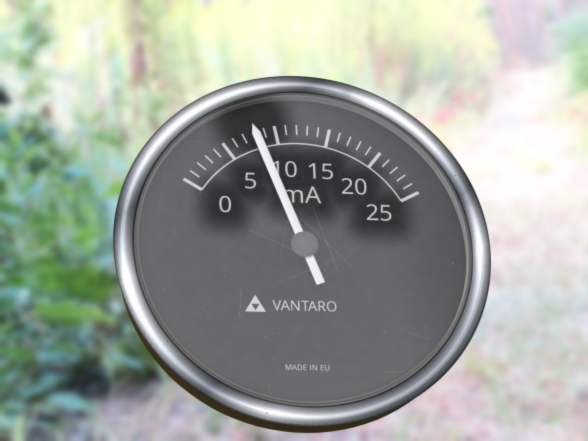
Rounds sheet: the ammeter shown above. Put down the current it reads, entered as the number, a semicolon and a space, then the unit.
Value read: 8; mA
